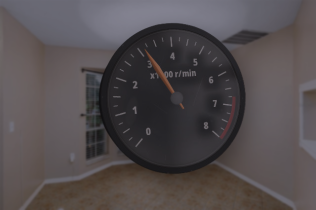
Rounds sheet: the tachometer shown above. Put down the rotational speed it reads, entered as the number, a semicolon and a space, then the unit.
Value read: 3125; rpm
